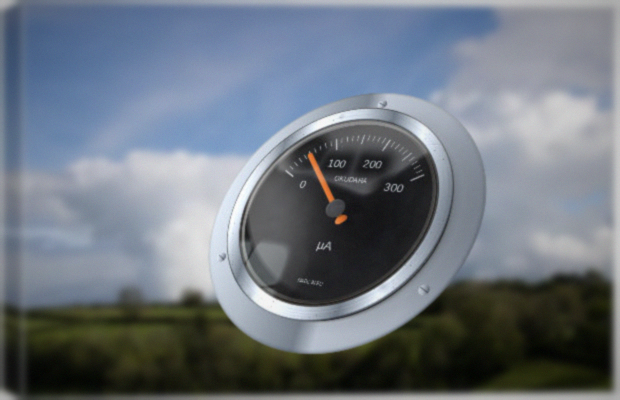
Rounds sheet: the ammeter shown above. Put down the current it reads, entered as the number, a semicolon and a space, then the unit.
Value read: 50; µA
